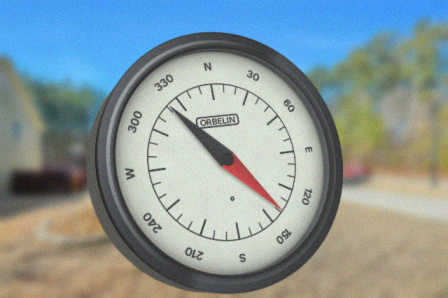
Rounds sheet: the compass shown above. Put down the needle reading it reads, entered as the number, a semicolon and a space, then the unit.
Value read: 140; °
